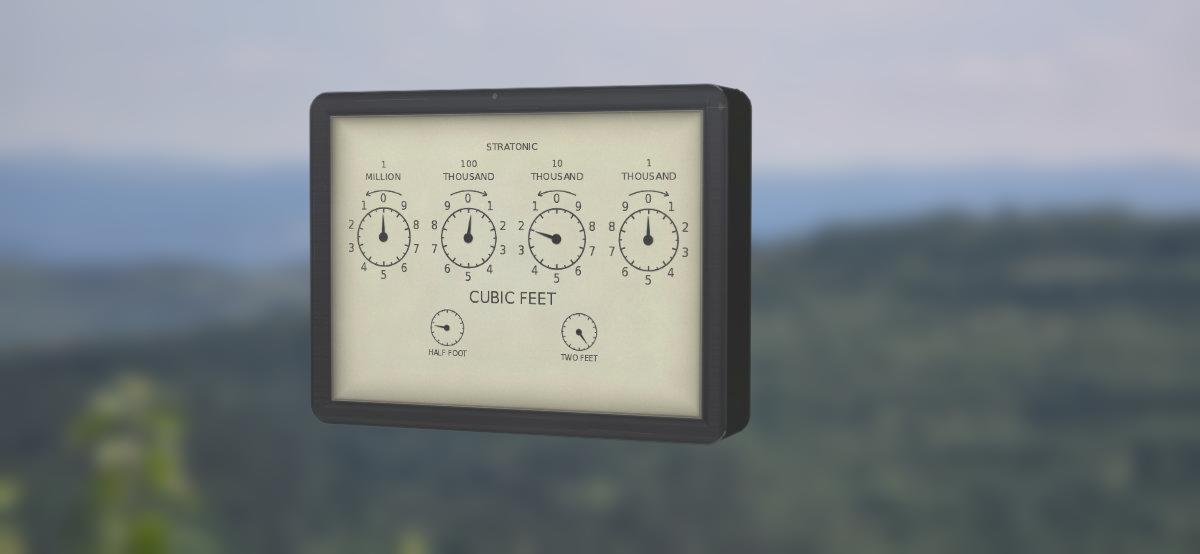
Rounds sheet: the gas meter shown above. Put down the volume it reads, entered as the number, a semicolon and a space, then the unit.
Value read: 2000; ft³
